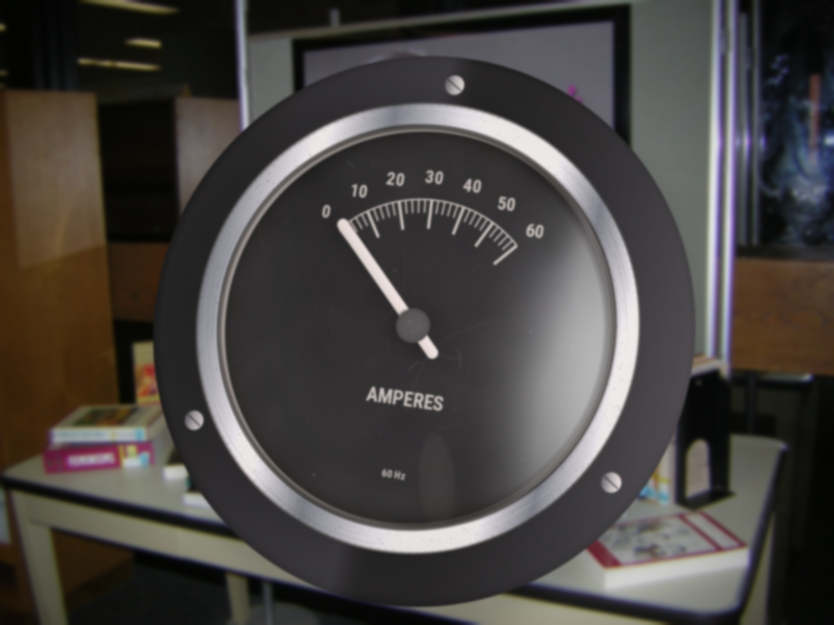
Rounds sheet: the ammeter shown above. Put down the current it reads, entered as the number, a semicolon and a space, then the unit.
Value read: 2; A
